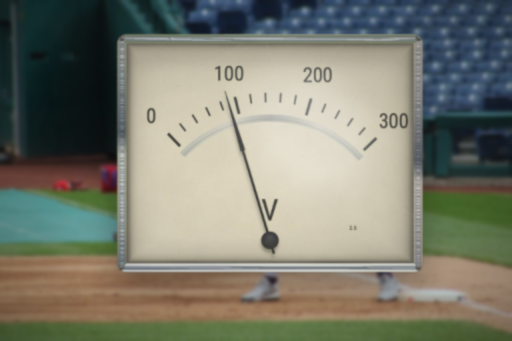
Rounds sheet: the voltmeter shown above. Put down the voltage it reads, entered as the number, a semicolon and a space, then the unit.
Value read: 90; V
